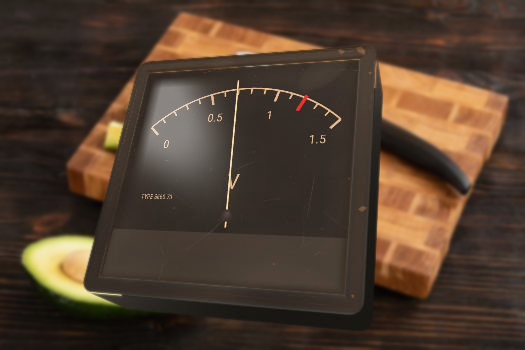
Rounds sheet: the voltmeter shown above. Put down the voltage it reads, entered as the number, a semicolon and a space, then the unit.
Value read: 0.7; V
